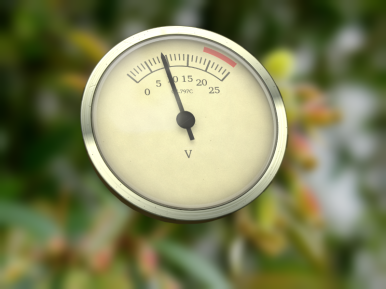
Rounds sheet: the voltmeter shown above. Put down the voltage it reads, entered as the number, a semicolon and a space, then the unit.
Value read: 9; V
